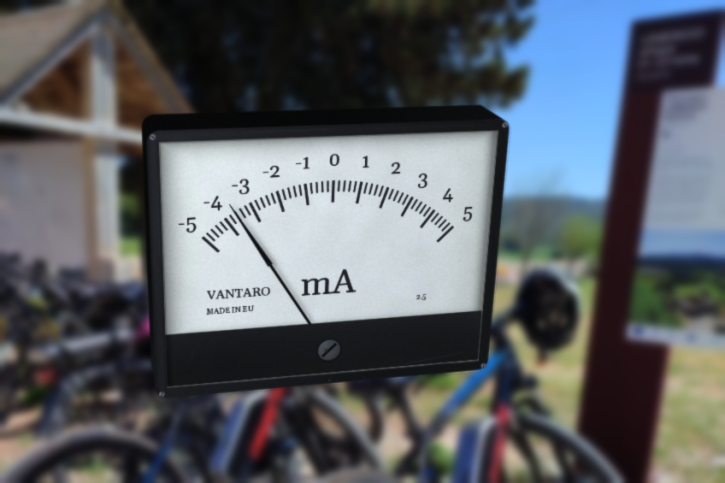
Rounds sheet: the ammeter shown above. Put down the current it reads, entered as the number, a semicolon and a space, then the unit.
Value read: -3.6; mA
